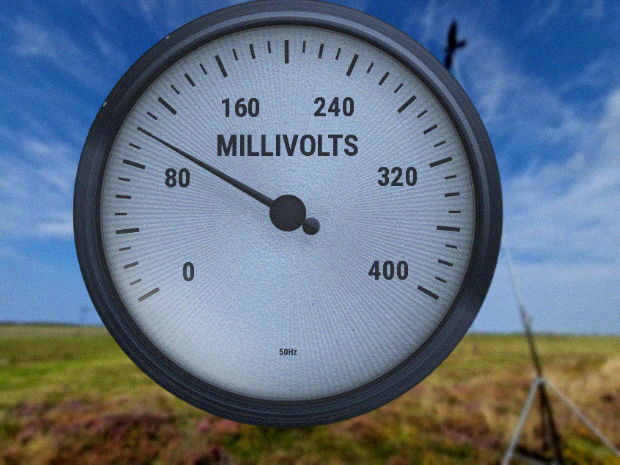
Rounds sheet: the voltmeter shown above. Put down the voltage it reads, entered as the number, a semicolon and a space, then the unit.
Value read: 100; mV
